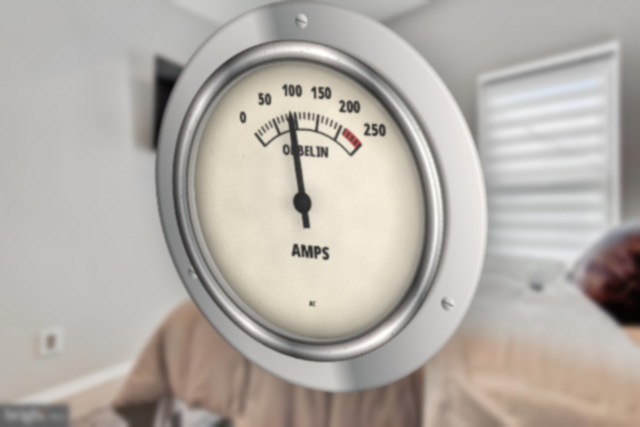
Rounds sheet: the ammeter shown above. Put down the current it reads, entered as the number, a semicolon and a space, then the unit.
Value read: 100; A
